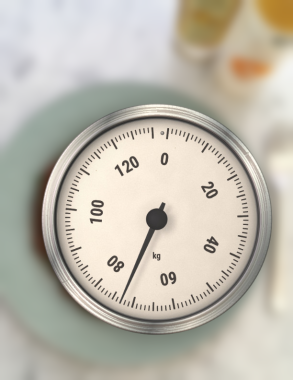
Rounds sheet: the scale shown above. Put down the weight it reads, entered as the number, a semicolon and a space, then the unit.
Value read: 73; kg
